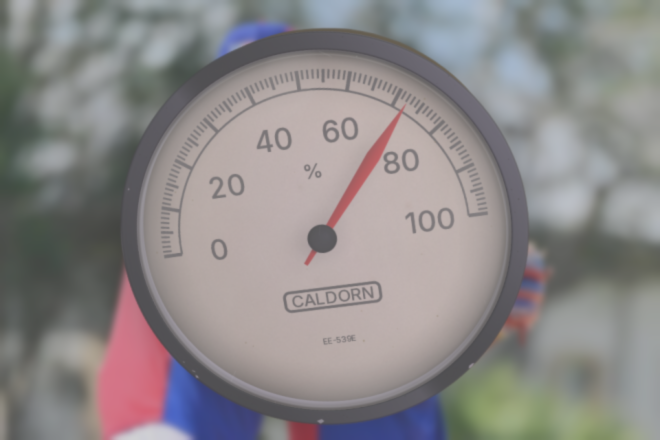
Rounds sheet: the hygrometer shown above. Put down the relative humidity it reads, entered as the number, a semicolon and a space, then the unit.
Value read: 72; %
